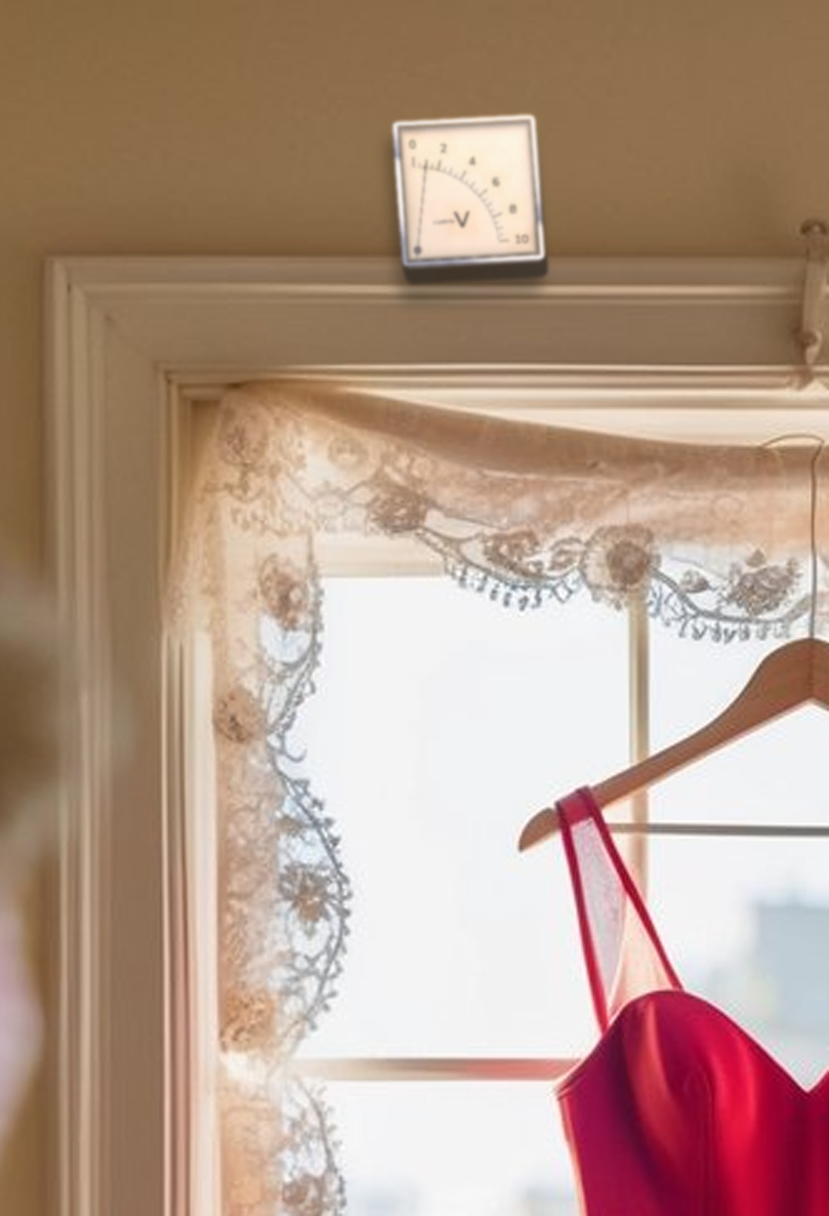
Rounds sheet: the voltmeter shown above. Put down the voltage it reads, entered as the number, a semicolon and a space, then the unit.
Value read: 1; V
